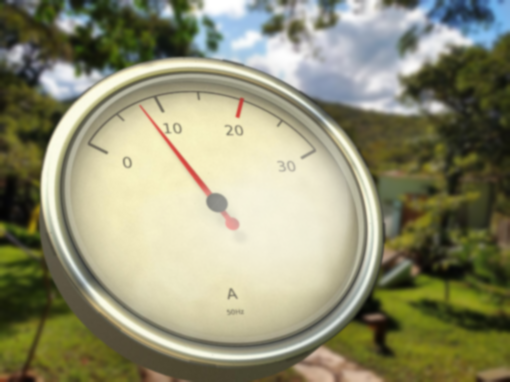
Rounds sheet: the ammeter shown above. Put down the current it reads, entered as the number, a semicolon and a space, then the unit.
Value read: 7.5; A
